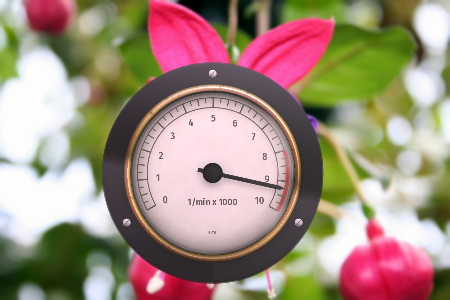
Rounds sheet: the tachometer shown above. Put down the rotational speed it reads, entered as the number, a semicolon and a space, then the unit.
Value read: 9250; rpm
